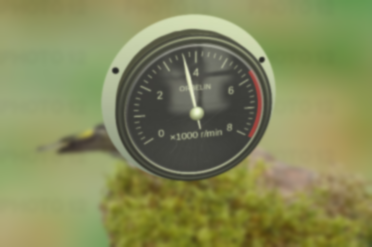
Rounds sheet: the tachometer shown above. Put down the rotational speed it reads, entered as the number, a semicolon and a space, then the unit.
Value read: 3600; rpm
